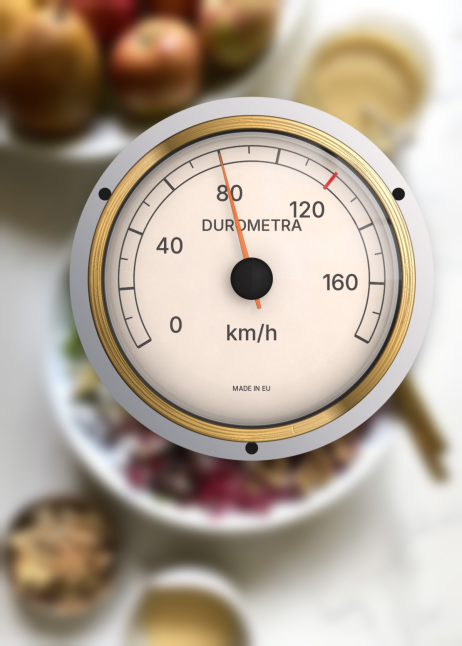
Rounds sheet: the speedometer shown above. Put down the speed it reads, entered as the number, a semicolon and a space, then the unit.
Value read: 80; km/h
